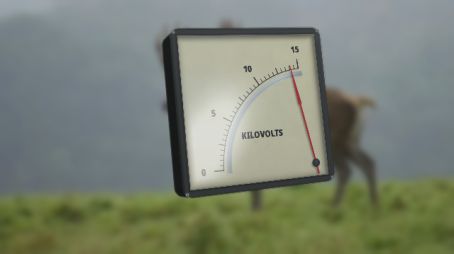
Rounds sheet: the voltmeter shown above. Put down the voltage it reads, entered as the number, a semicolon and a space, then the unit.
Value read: 14; kV
